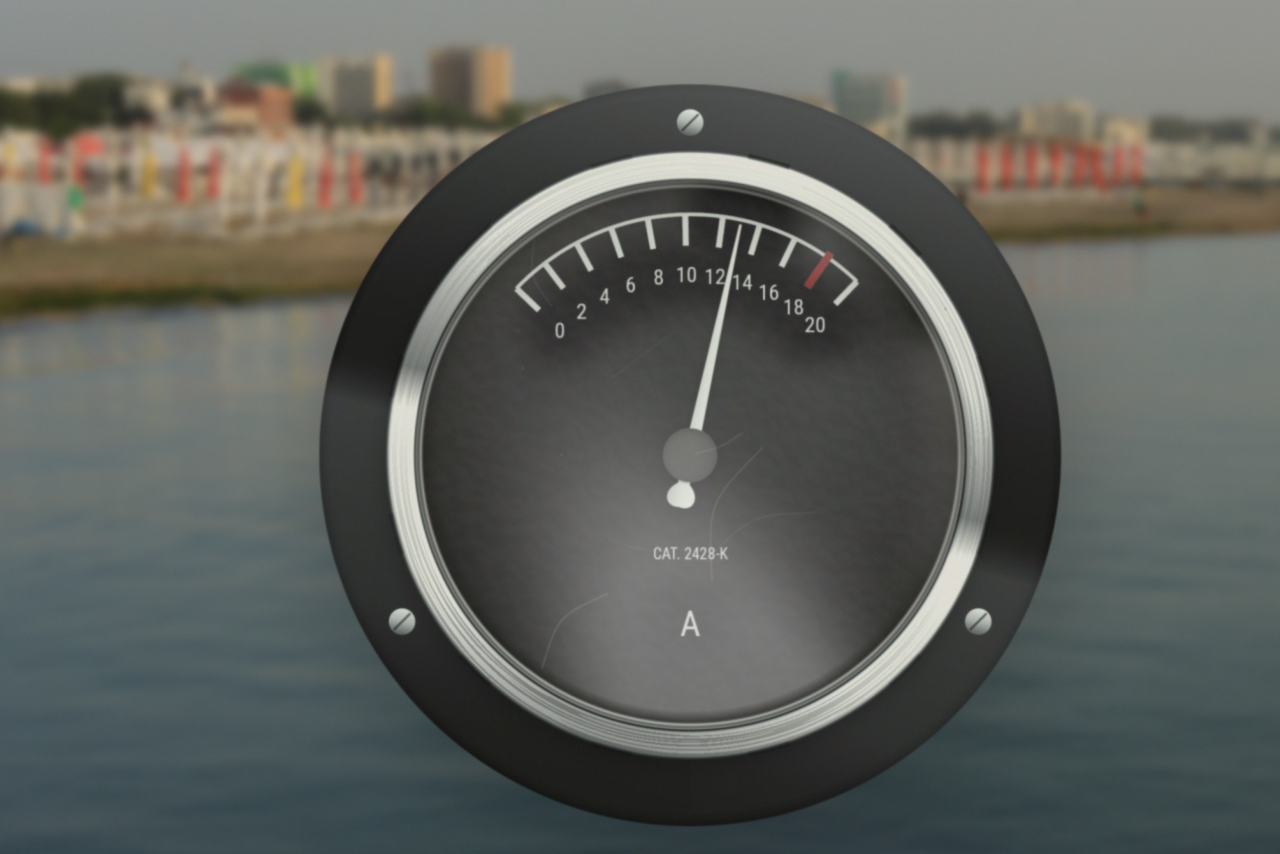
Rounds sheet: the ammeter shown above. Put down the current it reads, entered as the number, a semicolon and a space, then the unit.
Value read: 13; A
